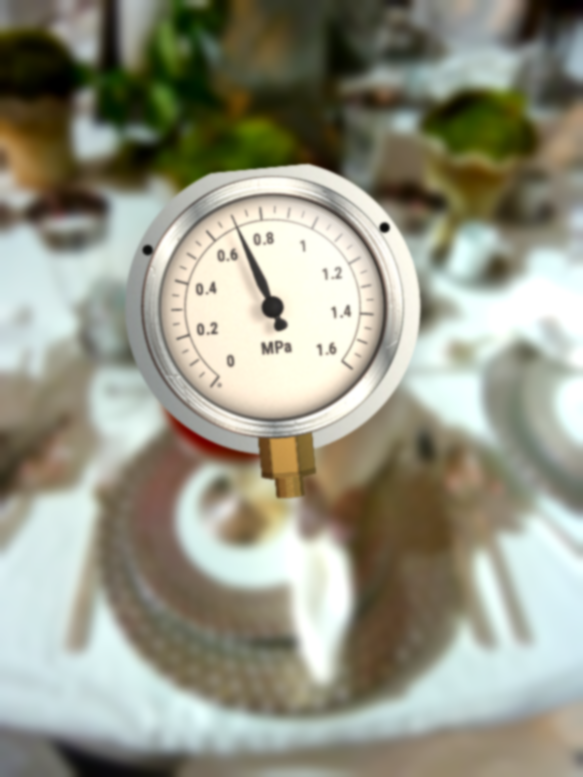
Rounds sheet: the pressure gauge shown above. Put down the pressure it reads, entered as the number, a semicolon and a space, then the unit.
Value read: 0.7; MPa
